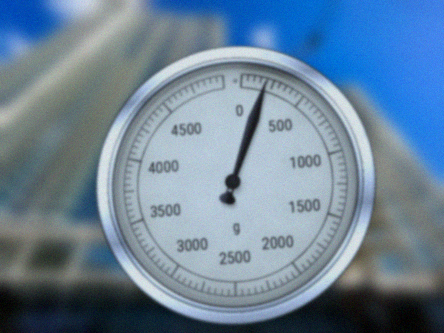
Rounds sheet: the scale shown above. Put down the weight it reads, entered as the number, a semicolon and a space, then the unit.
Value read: 200; g
